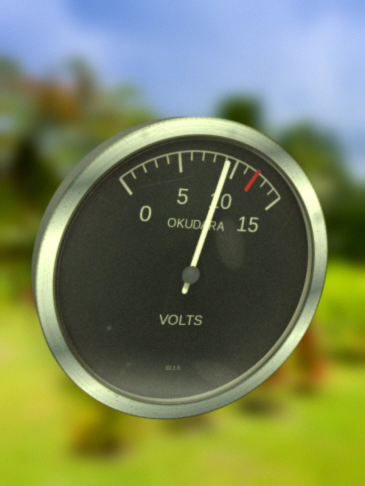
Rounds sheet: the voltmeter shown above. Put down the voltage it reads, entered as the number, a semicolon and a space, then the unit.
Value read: 9; V
